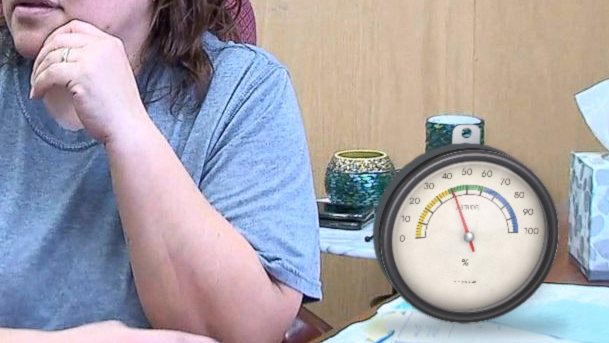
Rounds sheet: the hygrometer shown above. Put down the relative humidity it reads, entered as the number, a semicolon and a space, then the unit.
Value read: 40; %
